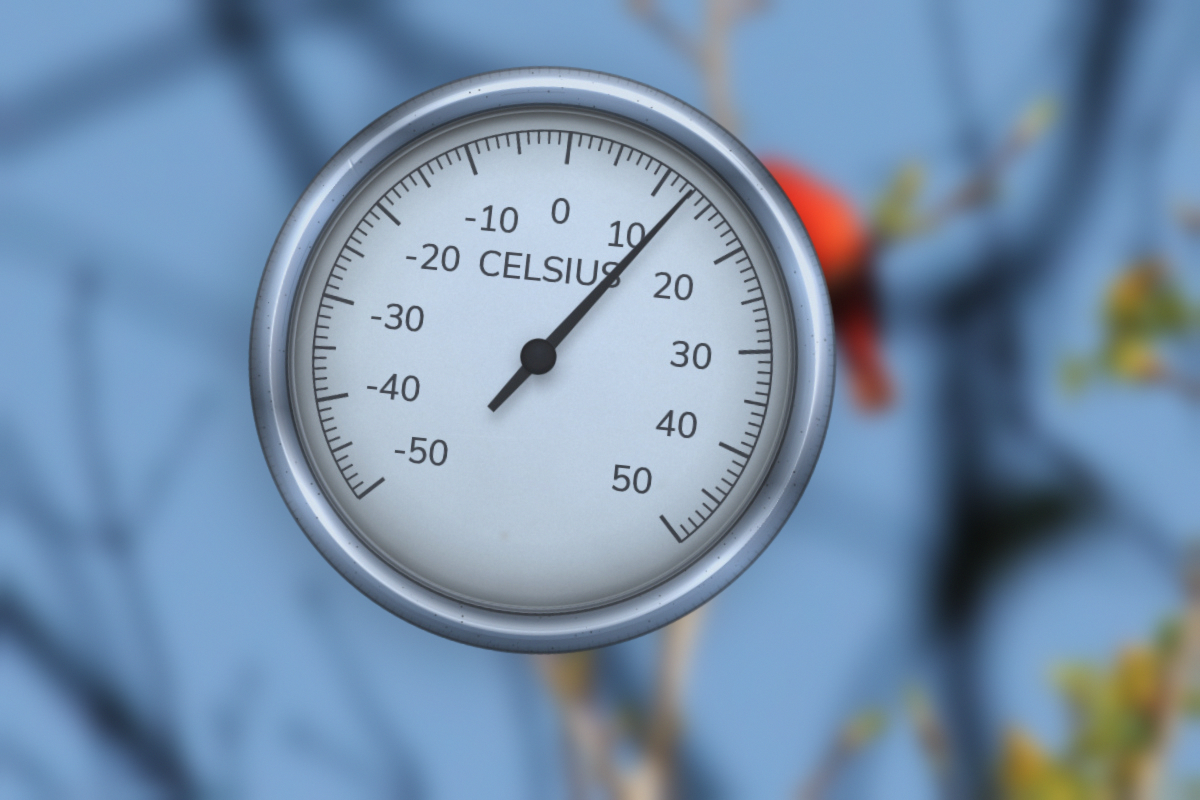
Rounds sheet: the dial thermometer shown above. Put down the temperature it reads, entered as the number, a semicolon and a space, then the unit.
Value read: 13; °C
